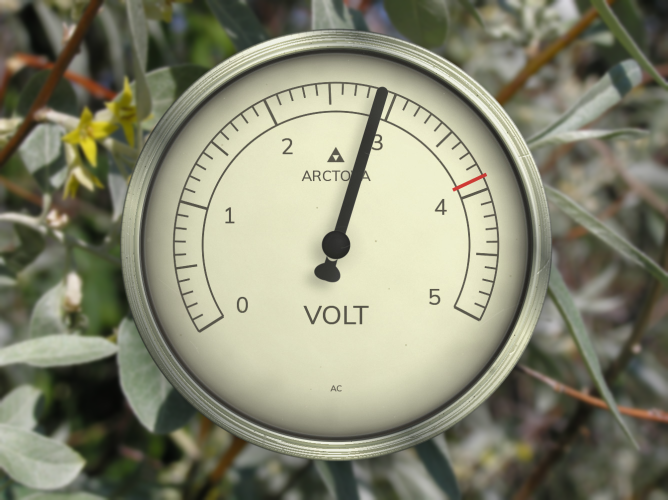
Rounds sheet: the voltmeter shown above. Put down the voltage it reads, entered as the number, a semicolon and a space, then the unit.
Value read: 2.9; V
